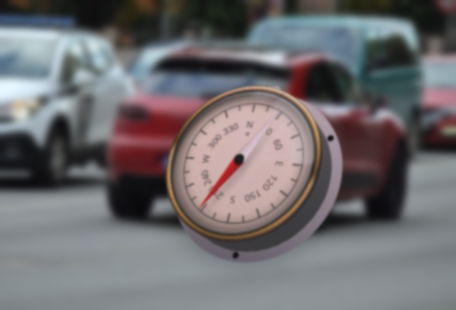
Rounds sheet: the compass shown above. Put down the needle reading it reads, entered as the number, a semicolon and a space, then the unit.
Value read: 210; °
